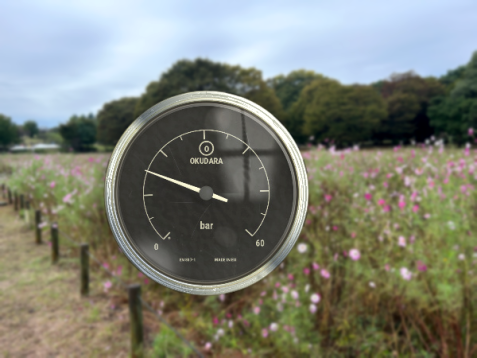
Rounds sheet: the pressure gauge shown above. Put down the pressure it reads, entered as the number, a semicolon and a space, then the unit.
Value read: 15; bar
